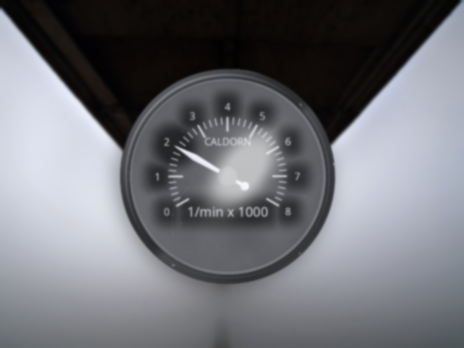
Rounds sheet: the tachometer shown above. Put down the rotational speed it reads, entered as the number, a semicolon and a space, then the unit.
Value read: 2000; rpm
